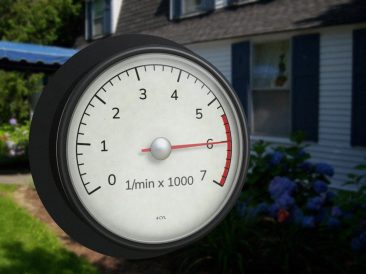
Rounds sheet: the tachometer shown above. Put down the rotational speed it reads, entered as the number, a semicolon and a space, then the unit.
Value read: 6000; rpm
